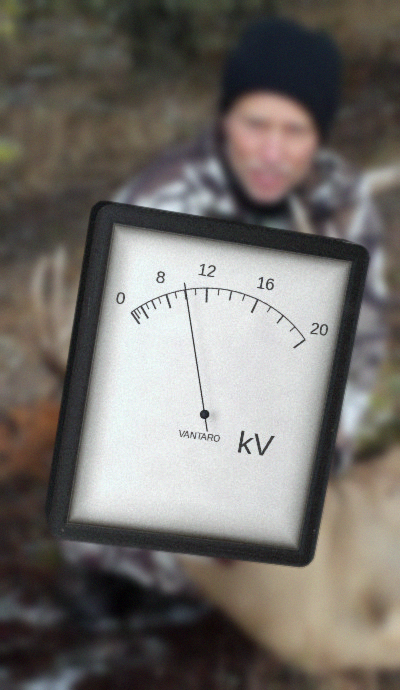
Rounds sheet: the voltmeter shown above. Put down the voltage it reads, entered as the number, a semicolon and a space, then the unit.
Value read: 10; kV
